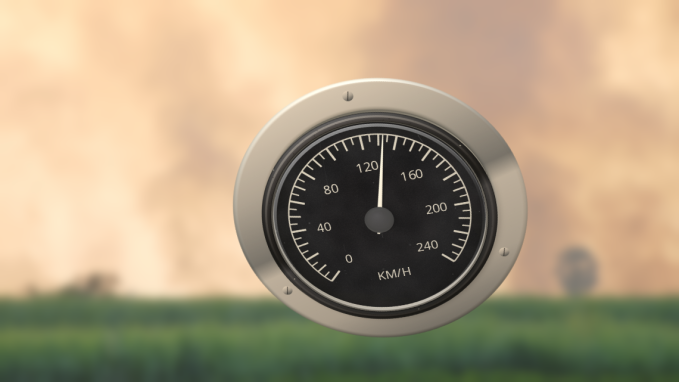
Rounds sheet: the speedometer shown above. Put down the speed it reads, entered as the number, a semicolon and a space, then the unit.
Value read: 132.5; km/h
